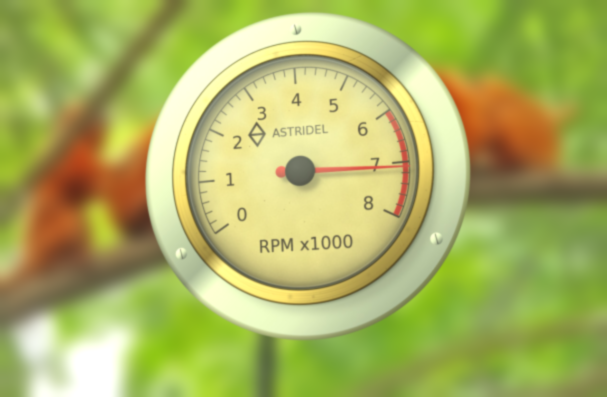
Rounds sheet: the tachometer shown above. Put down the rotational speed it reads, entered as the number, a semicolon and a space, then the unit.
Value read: 7100; rpm
